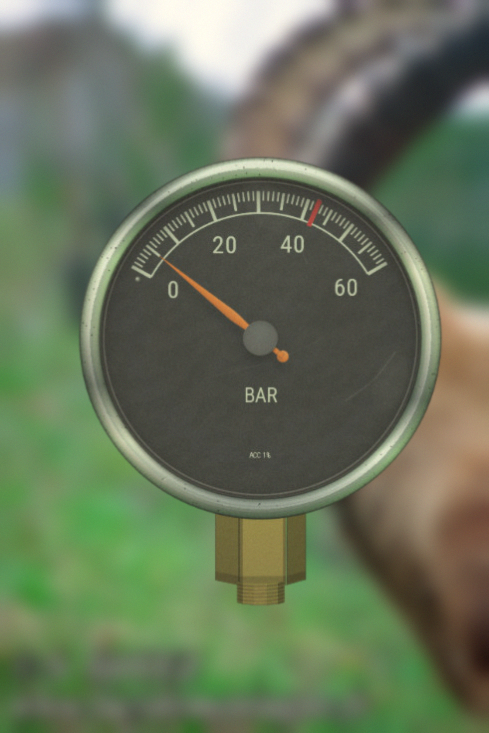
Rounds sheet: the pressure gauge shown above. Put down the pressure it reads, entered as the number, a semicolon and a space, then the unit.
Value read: 5; bar
